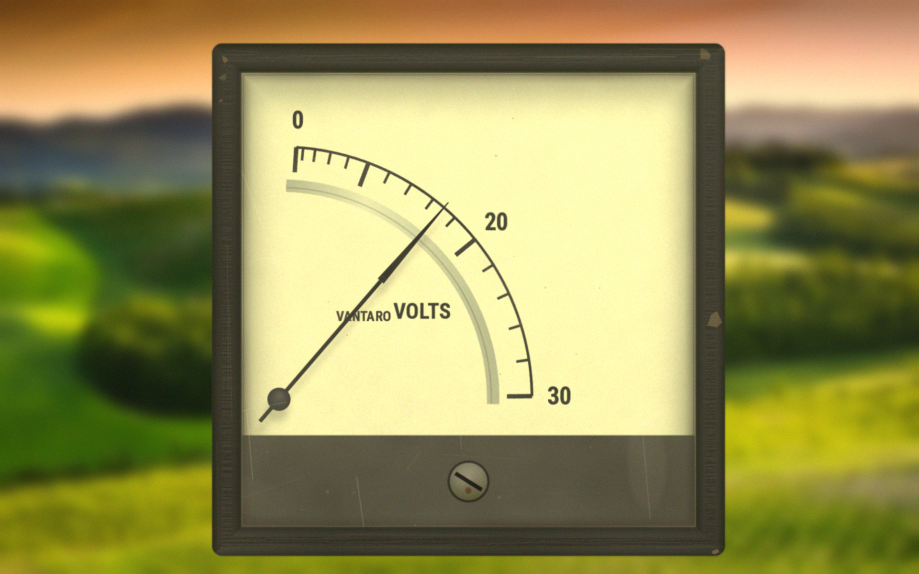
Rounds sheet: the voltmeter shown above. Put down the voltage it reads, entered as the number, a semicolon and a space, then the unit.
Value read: 17; V
